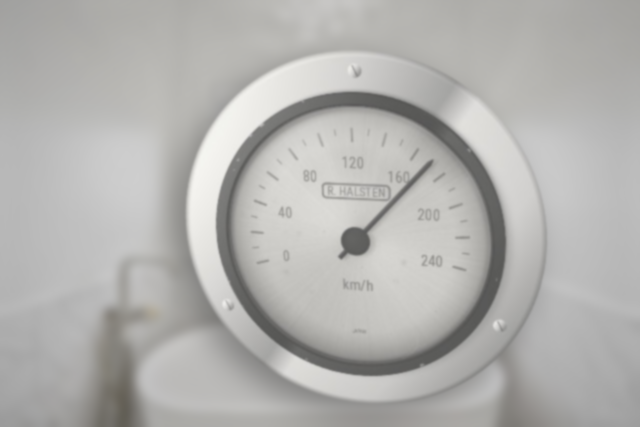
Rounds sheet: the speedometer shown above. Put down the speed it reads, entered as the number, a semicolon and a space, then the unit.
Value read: 170; km/h
